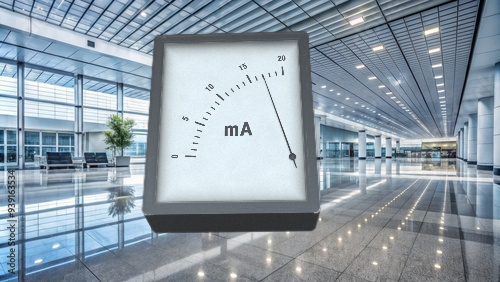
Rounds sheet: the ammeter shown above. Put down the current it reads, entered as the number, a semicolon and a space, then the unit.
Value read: 17; mA
